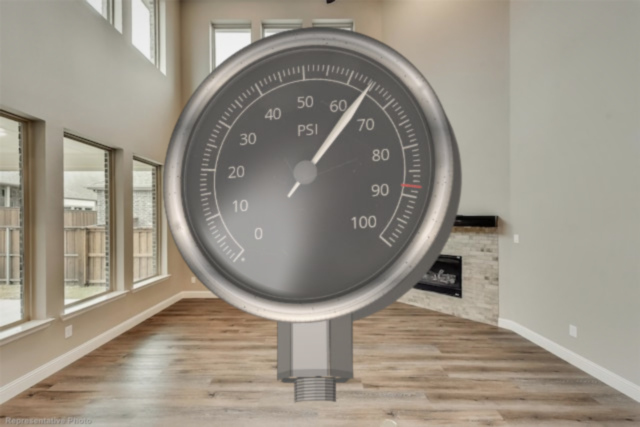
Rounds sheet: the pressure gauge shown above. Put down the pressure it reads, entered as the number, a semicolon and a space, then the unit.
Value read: 65; psi
